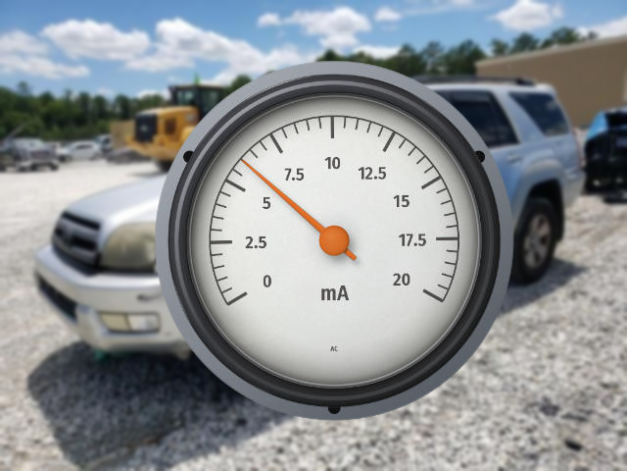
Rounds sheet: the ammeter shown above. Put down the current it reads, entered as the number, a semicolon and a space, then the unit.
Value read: 6; mA
